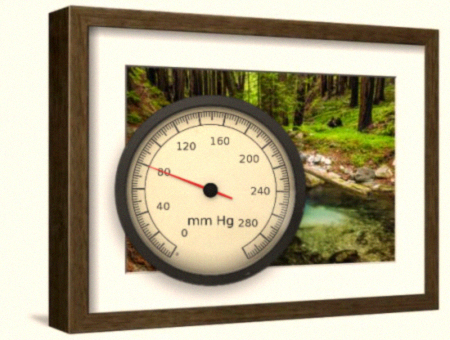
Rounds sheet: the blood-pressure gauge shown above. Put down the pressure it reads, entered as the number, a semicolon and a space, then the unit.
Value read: 80; mmHg
